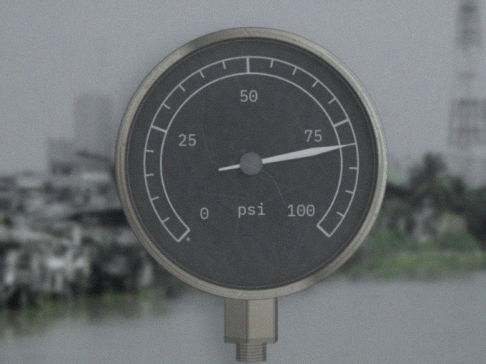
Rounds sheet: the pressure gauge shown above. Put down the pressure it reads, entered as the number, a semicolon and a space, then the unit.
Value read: 80; psi
